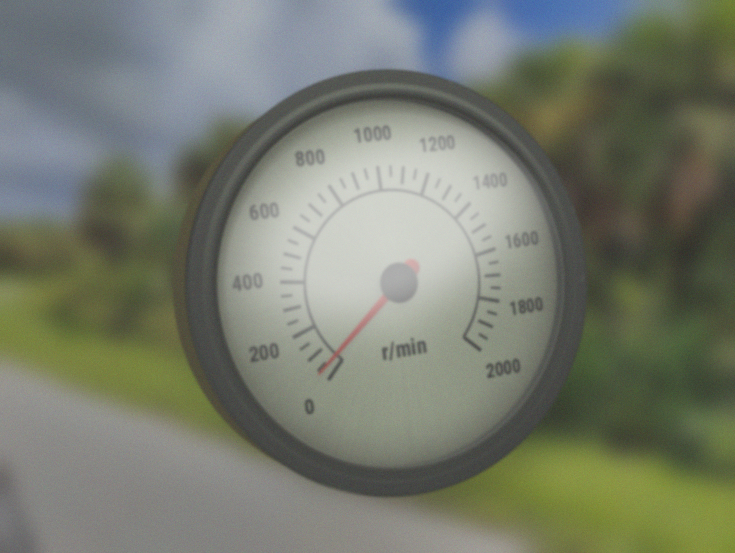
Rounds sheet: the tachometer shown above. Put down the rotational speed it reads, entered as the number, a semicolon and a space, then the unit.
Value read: 50; rpm
